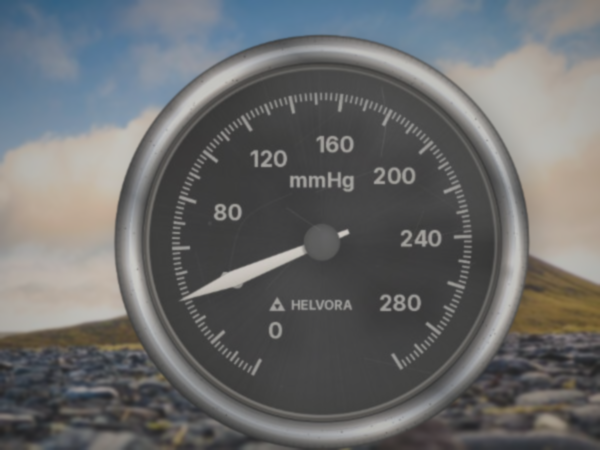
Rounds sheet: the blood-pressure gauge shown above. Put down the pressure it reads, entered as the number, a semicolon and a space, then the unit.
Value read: 40; mmHg
